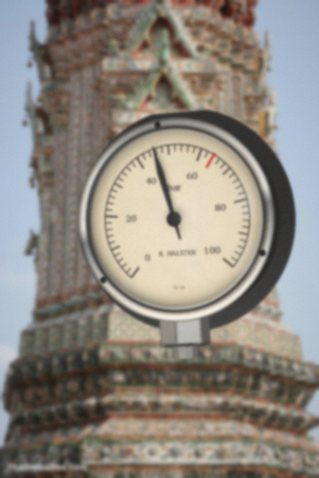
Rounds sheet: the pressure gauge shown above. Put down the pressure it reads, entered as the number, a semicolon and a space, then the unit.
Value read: 46; bar
